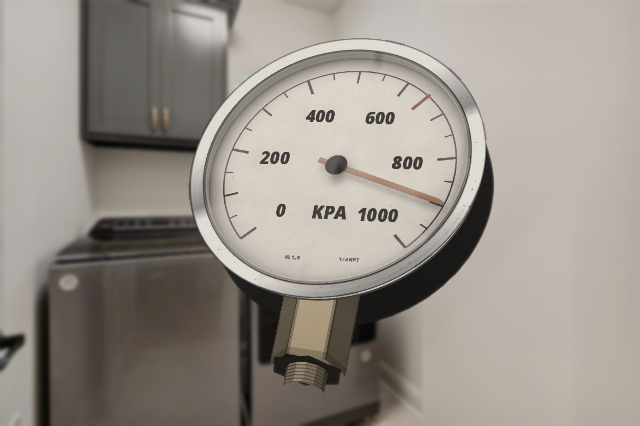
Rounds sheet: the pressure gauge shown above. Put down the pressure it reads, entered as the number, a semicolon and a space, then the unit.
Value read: 900; kPa
